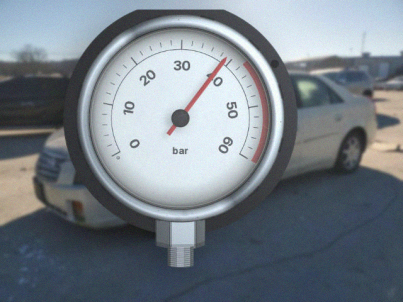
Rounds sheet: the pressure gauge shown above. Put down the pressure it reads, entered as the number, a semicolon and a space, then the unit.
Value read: 39; bar
